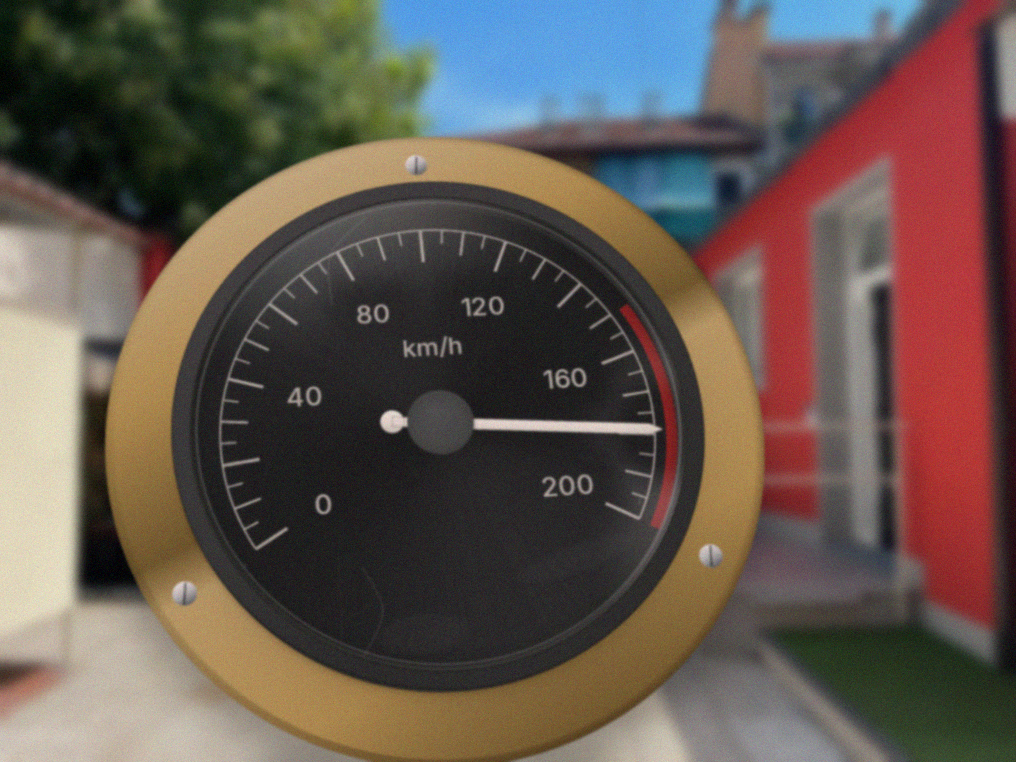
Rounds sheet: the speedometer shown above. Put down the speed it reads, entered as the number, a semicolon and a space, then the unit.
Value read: 180; km/h
